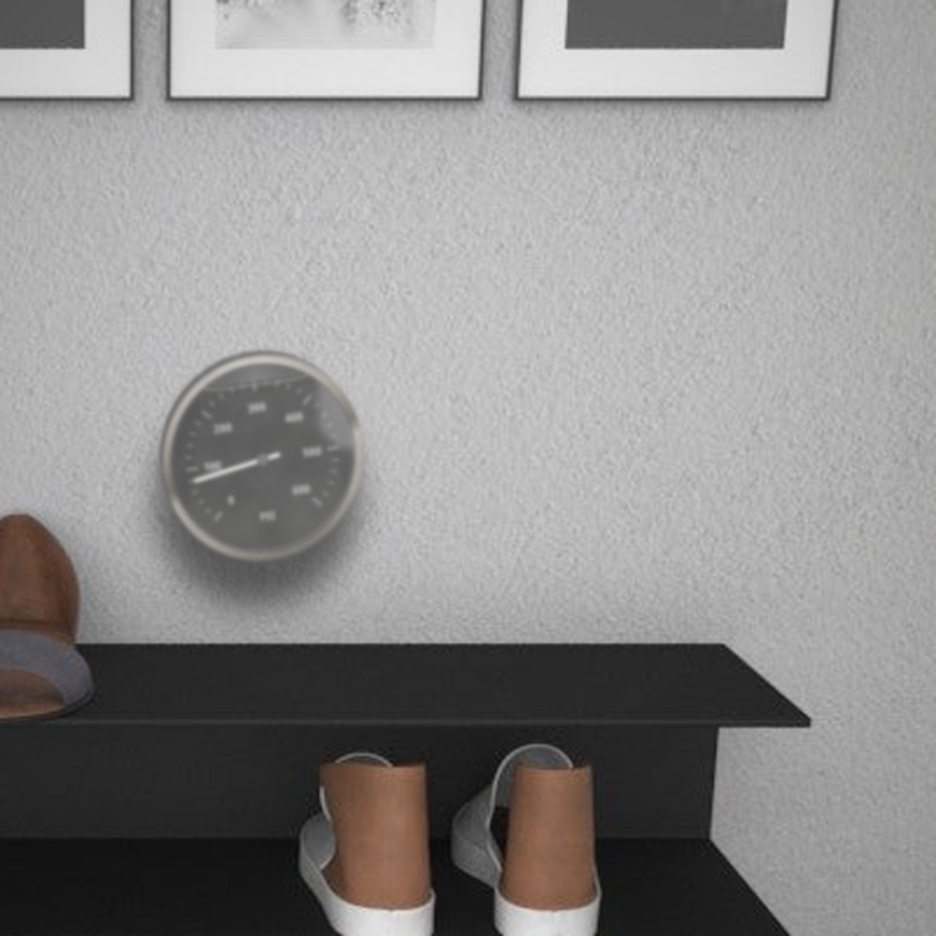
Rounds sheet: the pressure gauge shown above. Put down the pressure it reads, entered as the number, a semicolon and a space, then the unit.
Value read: 80; psi
